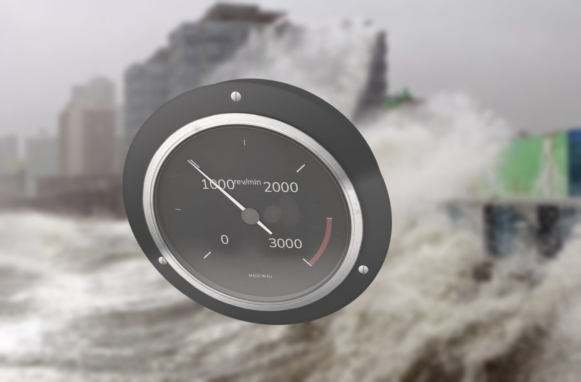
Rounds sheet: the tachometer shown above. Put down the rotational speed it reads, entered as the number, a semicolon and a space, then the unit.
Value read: 1000; rpm
